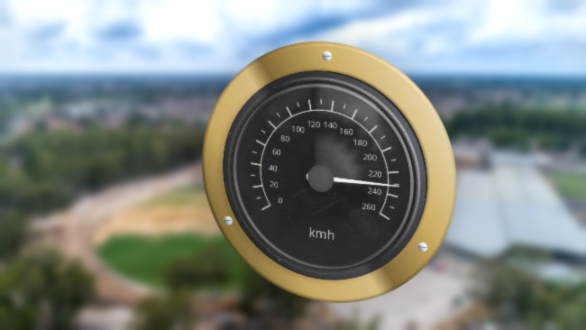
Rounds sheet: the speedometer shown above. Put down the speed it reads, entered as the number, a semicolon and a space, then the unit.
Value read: 230; km/h
